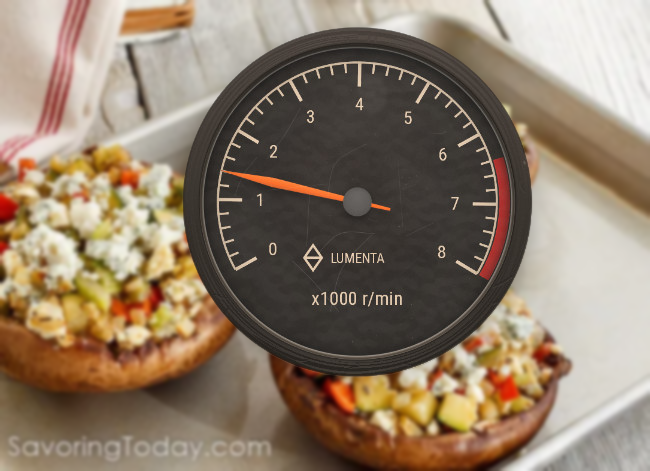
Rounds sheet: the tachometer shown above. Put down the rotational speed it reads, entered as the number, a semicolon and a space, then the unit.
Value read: 1400; rpm
